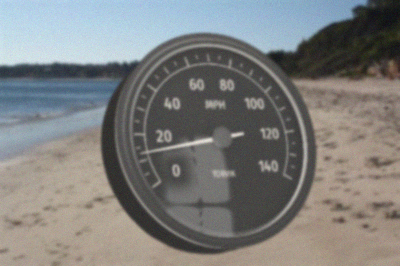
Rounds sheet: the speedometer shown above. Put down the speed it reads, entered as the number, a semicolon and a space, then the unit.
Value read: 12.5; mph
